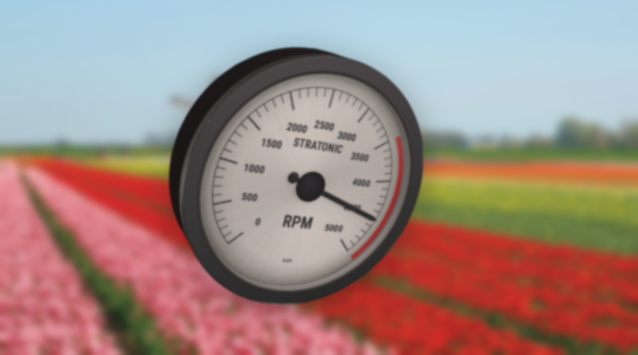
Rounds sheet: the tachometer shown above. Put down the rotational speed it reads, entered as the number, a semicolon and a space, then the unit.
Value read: 4500; rpm
